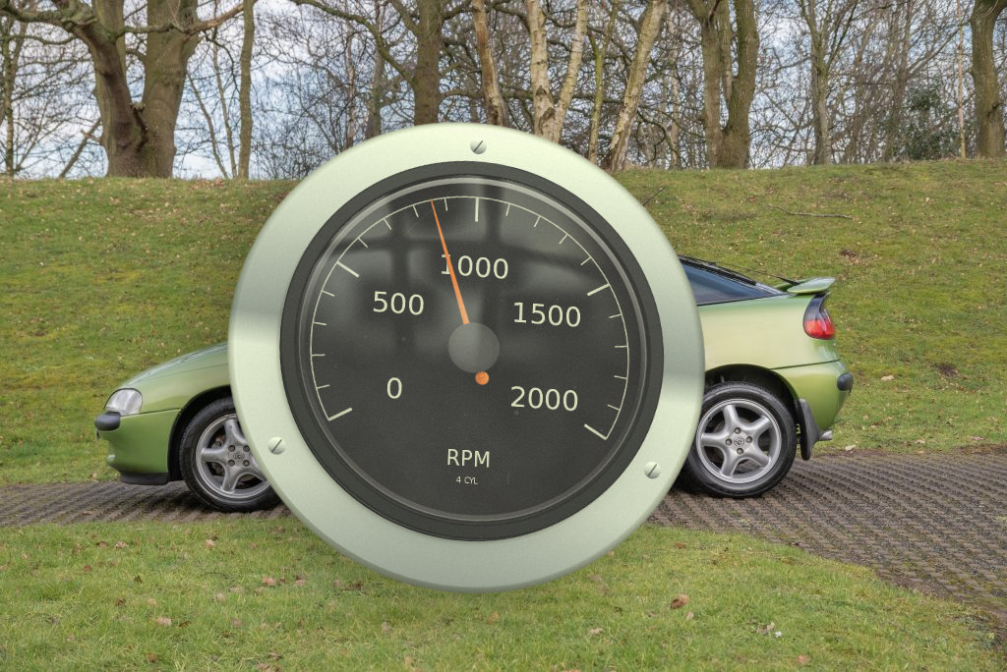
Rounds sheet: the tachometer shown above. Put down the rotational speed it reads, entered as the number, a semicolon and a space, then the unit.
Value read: 850; rpm
